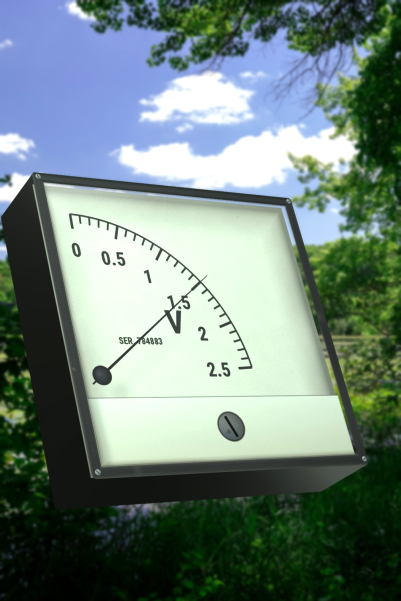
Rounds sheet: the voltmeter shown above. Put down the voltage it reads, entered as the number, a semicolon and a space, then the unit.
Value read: 1.5; V
